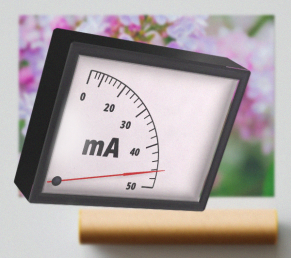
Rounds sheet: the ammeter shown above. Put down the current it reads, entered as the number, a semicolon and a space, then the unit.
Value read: 46; mA
